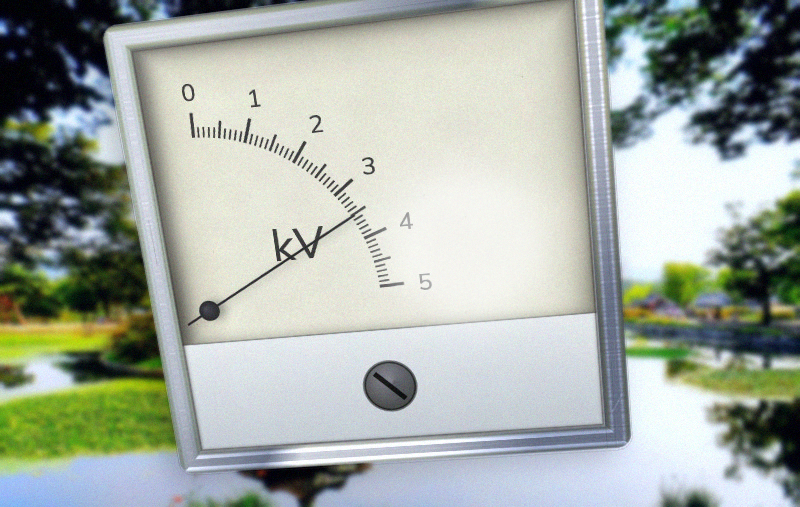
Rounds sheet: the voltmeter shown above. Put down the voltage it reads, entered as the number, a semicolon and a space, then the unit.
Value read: 3.5; kV
